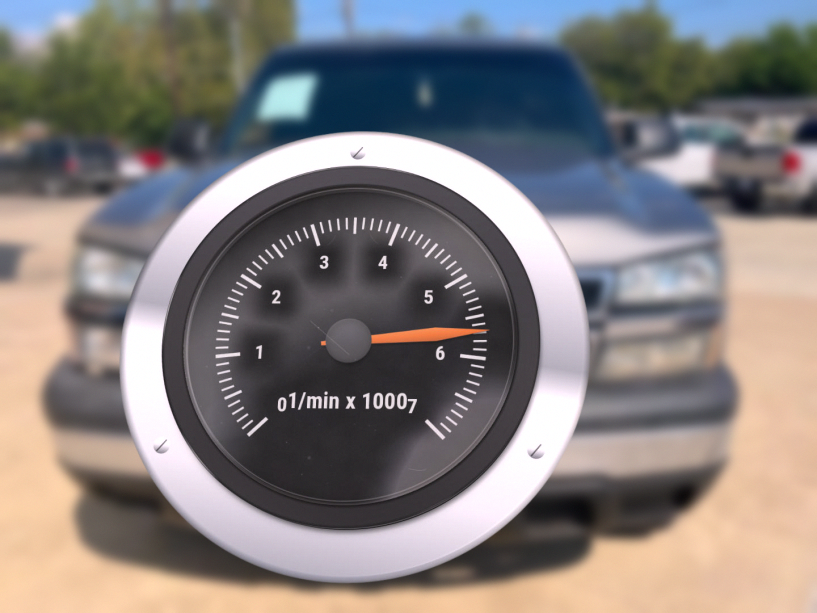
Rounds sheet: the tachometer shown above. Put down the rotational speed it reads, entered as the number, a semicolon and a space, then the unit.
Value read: 5700; rpm
